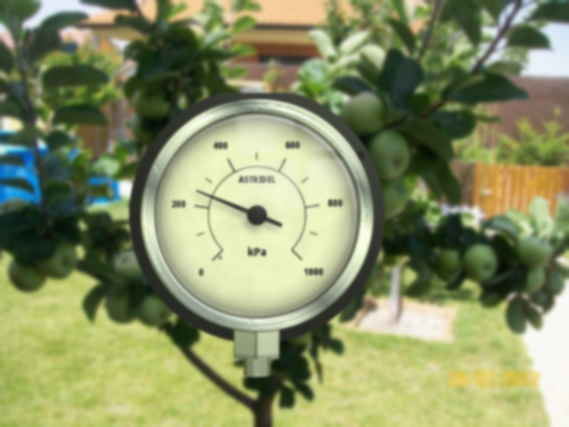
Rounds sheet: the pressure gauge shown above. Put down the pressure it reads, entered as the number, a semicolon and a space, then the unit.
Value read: 250; kPa
